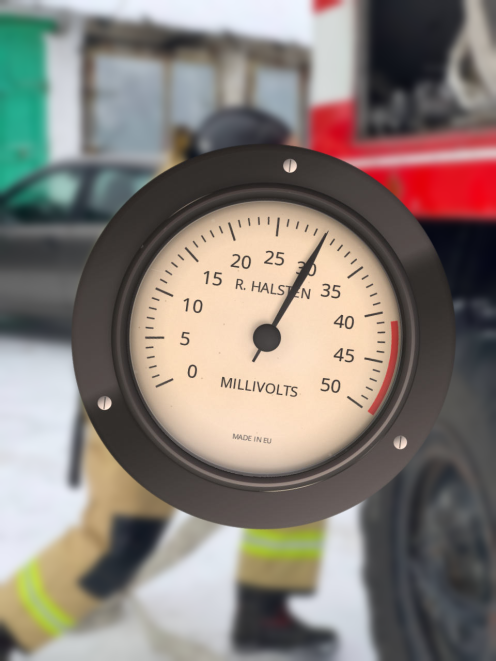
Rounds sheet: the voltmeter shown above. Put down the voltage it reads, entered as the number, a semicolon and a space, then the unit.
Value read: 30; mV
